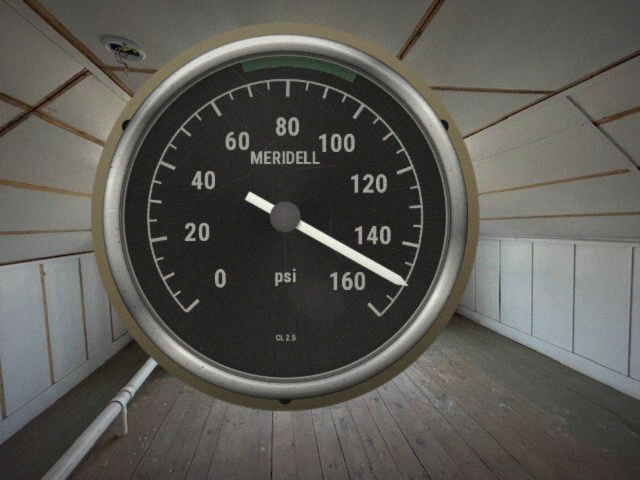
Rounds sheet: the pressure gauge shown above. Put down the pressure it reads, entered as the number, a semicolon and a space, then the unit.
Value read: 150; psi
